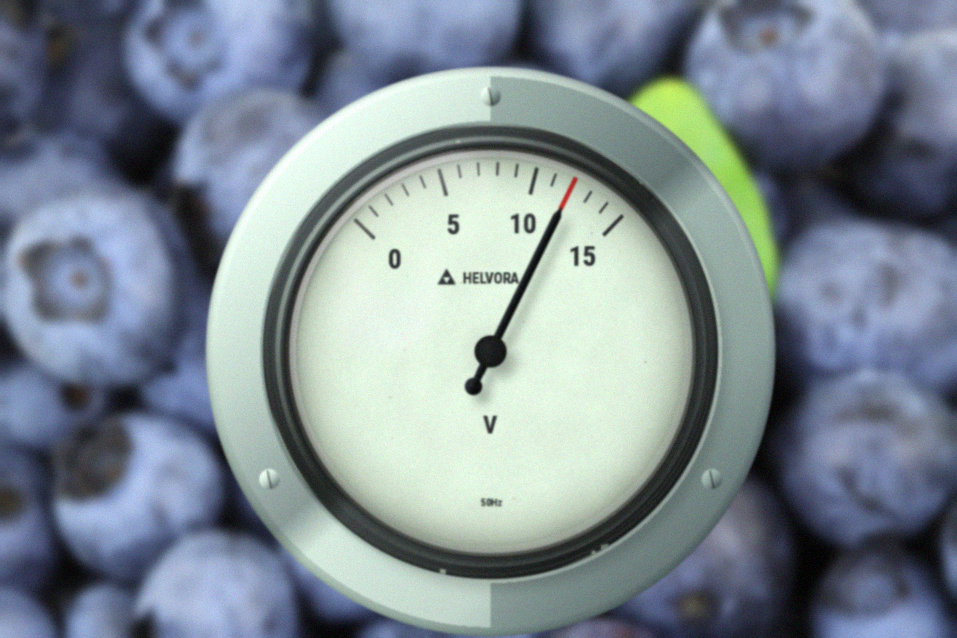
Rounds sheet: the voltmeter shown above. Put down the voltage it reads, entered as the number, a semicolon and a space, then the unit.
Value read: 12; V
